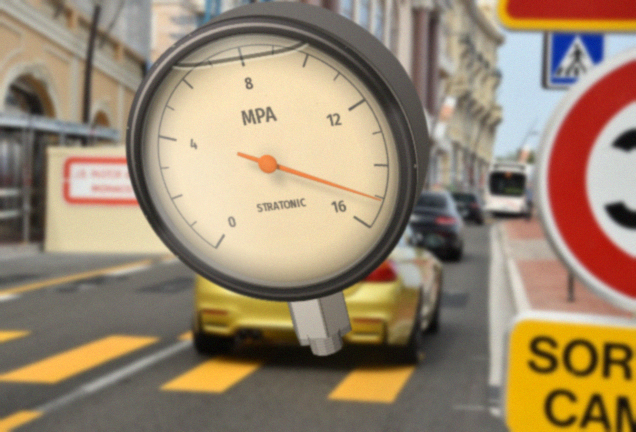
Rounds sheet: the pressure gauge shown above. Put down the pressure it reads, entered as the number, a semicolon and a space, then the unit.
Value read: 15; MPa
